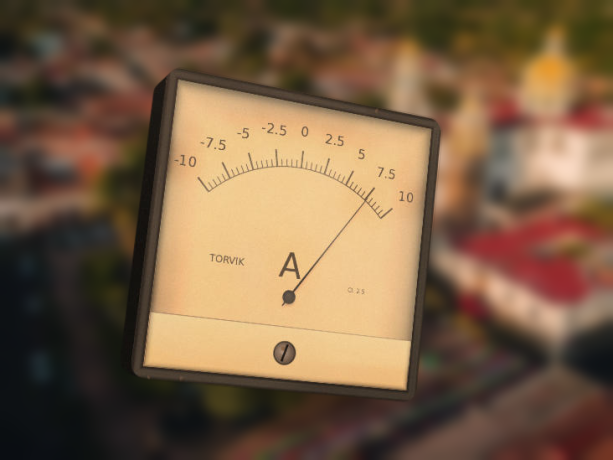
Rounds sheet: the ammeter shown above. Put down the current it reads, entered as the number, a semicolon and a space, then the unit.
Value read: 7.5; A
